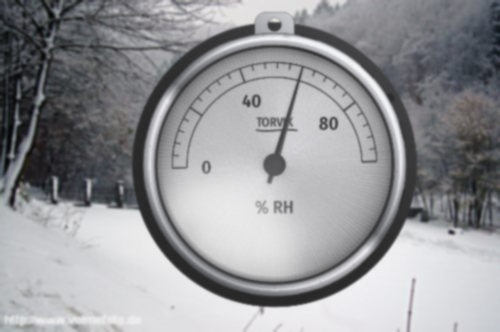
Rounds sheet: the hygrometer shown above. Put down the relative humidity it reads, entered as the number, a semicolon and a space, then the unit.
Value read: 60; %
